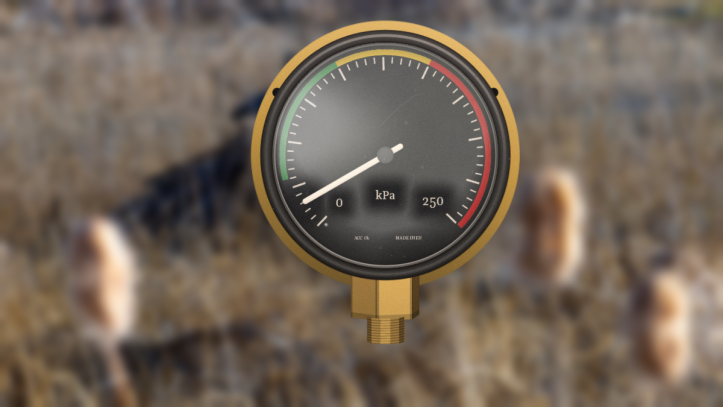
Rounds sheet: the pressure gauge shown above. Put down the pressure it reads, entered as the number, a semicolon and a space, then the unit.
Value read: 15; kPa
